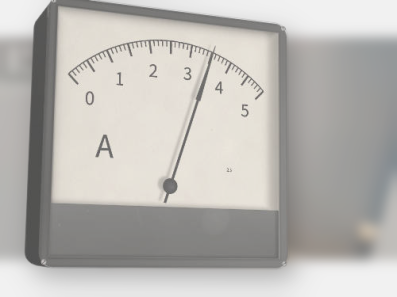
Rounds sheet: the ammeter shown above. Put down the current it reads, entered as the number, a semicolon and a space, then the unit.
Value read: 3.5; A
